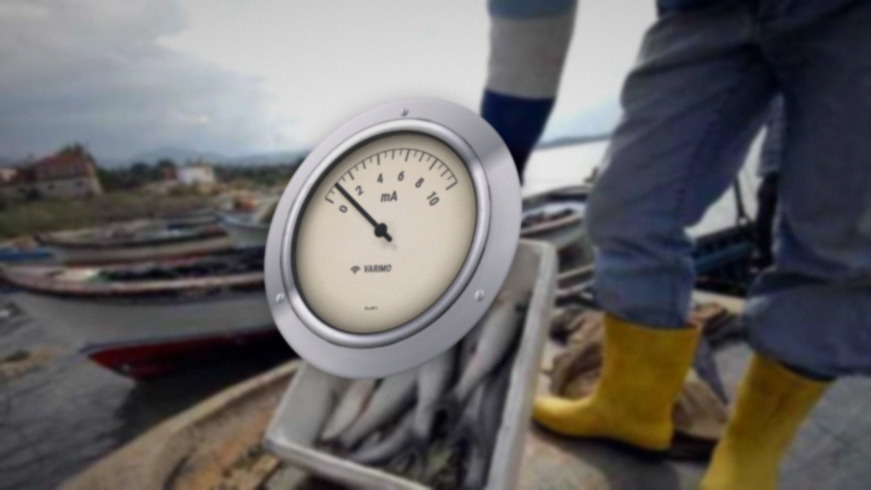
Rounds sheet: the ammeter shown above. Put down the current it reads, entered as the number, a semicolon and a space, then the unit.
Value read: 1; mA
